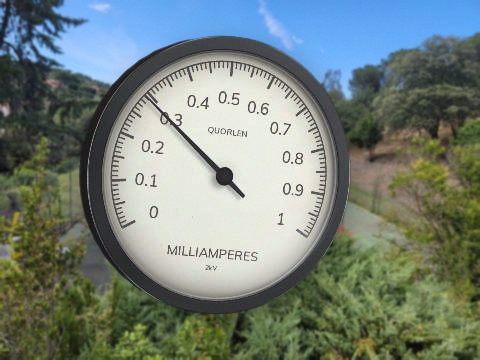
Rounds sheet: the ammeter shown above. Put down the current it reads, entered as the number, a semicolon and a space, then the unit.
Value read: 0.29; mA
